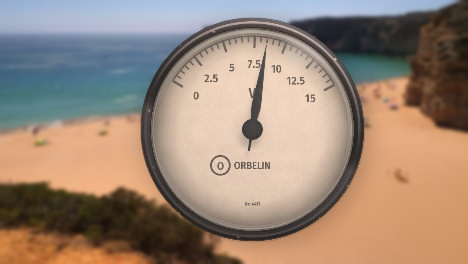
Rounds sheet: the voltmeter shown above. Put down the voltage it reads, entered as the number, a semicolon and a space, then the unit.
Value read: 8.5; V
